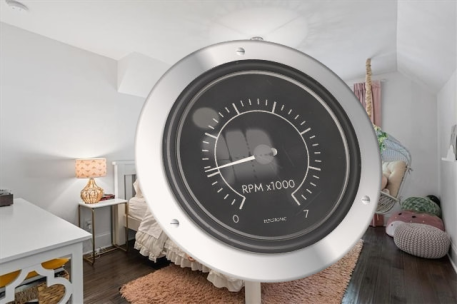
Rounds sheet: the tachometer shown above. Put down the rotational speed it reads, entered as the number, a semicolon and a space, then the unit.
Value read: 1100; rpm
